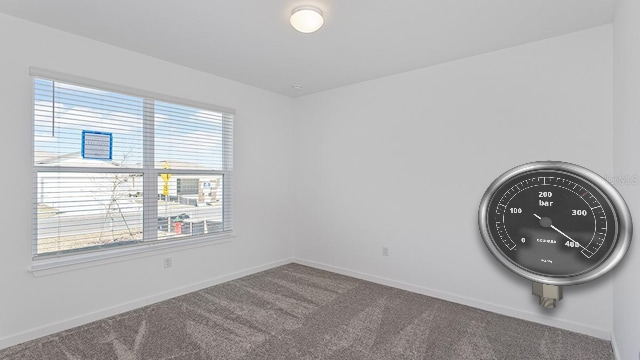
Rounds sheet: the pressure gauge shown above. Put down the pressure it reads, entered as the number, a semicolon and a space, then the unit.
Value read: 390; bar
